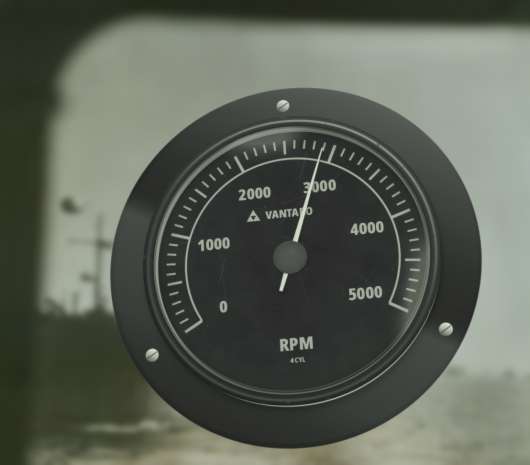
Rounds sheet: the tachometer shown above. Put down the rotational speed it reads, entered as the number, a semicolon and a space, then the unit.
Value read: 2900; rpm
